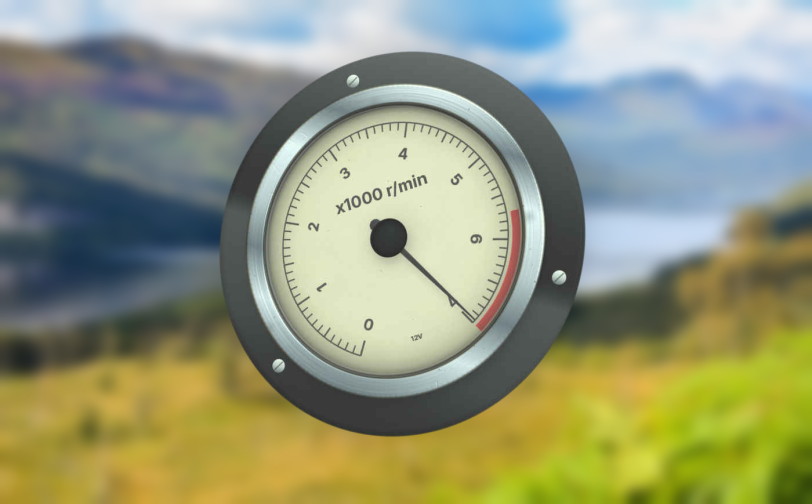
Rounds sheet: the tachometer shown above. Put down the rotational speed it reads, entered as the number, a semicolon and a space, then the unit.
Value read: 6950; rpm
